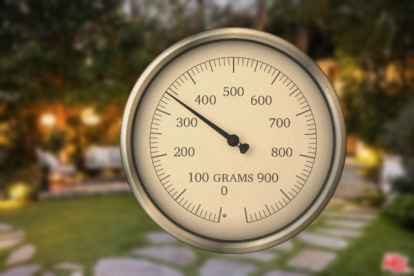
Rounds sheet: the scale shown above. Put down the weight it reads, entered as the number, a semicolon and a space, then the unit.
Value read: 340; g
